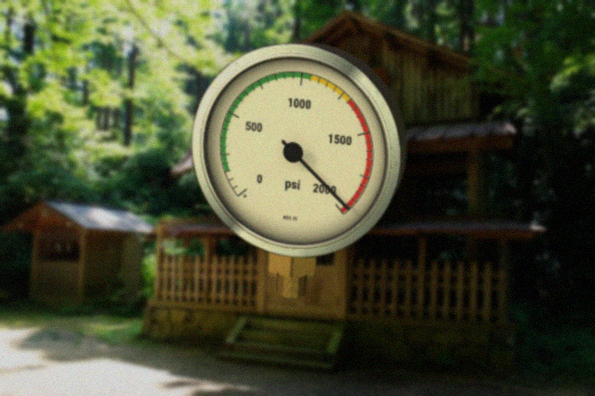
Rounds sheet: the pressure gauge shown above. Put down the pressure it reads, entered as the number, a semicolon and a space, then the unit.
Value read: 1950; psi
